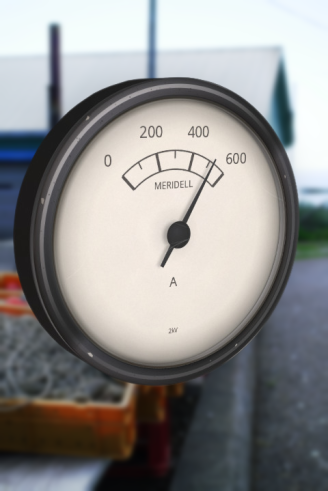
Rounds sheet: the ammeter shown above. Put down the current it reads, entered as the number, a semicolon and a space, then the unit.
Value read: 500; A
